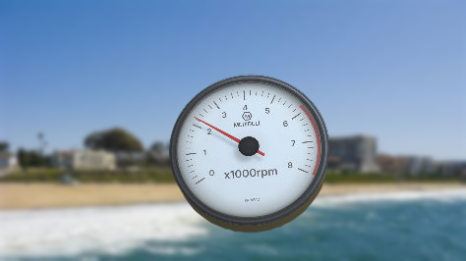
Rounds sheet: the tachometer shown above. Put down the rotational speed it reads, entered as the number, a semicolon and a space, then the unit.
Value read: 2200; rpm
